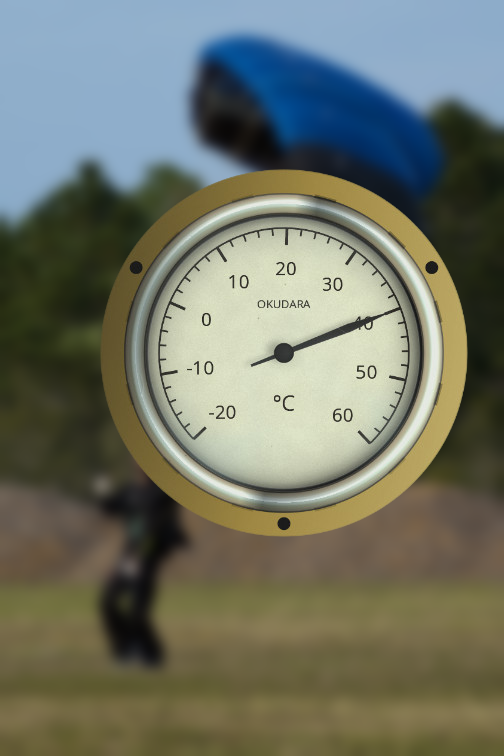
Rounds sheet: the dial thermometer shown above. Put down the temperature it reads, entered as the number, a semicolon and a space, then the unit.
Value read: 40; °C
